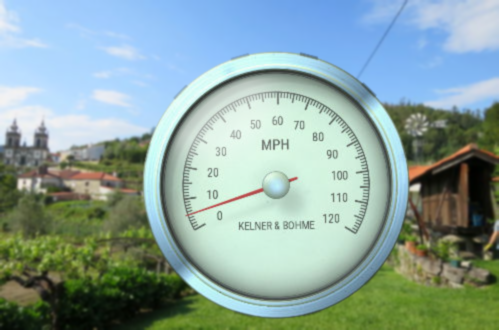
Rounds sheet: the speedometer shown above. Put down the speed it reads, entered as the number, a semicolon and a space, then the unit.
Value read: 5; mph
